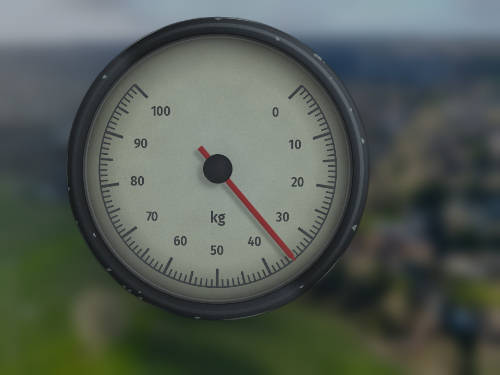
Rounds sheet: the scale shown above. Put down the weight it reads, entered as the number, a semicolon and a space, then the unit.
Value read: 35; kg
